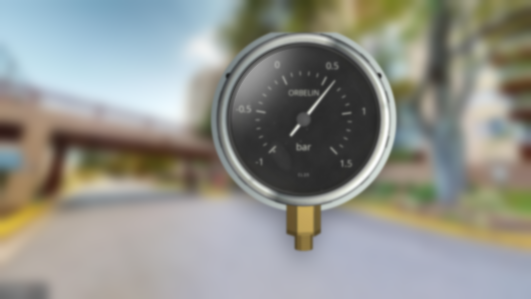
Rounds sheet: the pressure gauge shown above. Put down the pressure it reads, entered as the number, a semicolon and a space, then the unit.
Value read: 0.6; bar
